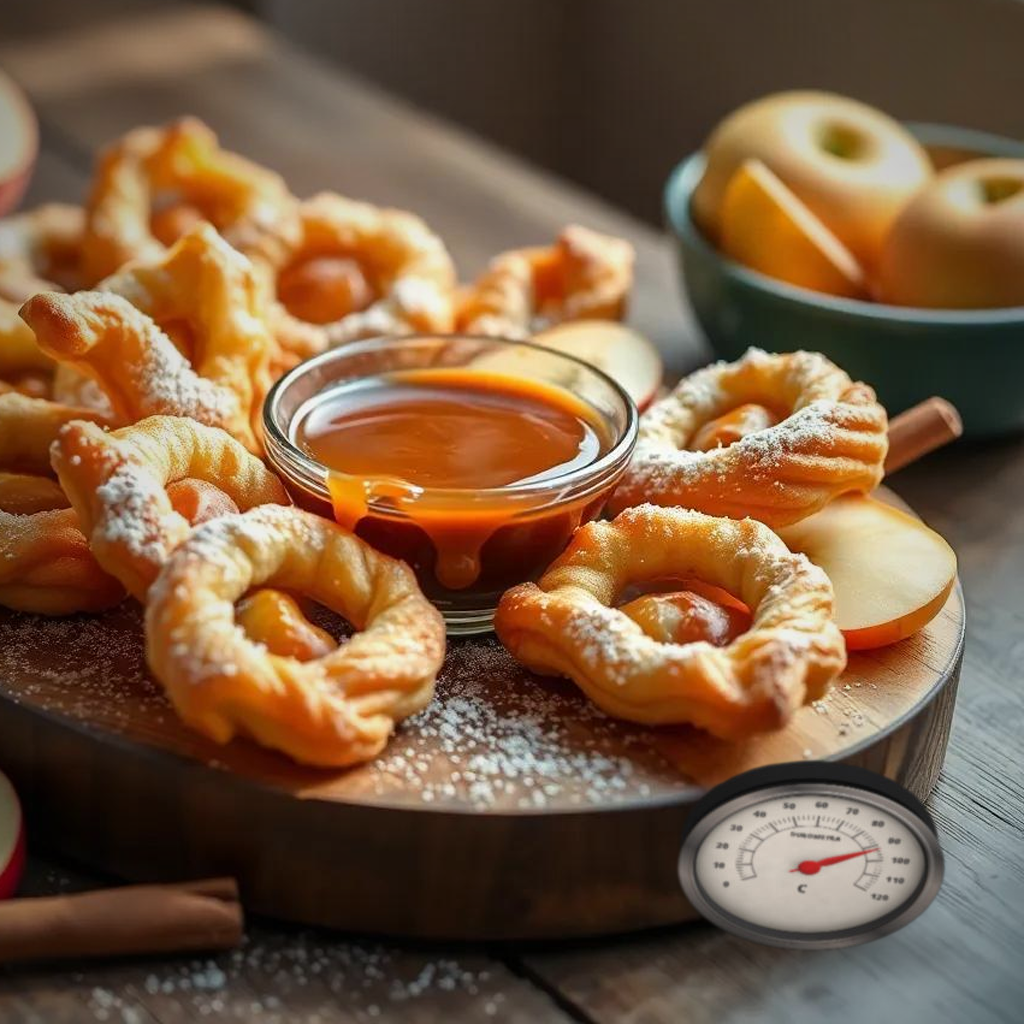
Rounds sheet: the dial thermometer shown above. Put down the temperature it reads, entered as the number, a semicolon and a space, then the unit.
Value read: 90; °C
